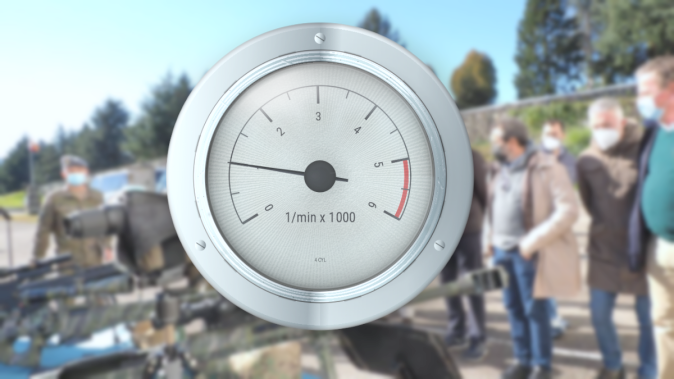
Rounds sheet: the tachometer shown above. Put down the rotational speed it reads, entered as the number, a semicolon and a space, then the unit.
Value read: 1000; rpm
